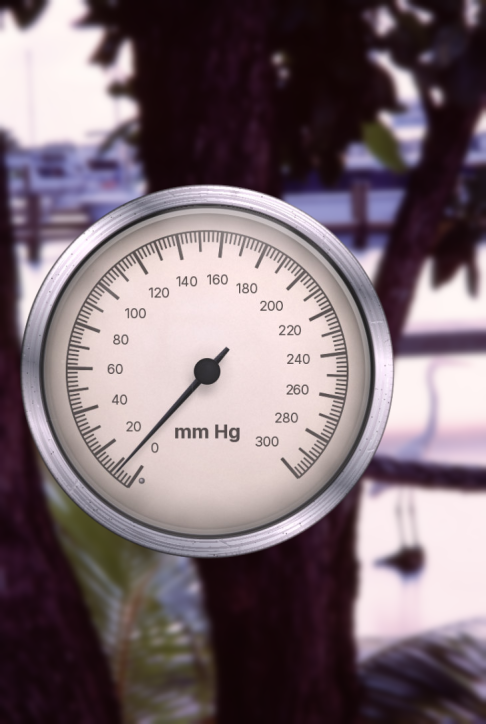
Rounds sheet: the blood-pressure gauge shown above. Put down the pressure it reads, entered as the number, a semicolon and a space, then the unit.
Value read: 8; mmHg
